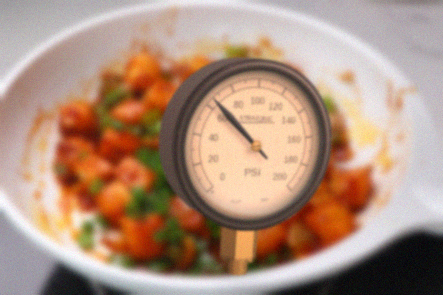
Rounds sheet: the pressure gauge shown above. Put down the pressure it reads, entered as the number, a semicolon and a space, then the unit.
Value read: 65; psi
